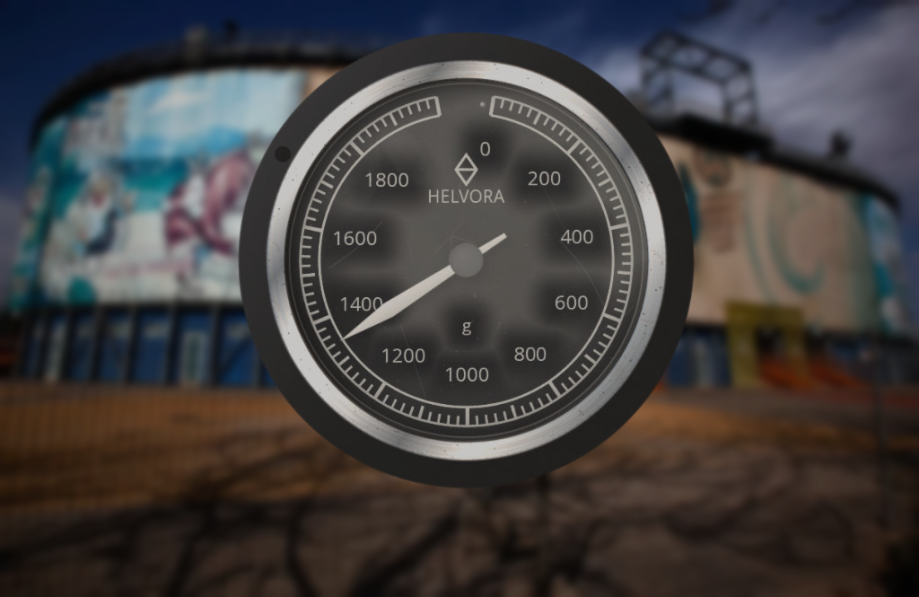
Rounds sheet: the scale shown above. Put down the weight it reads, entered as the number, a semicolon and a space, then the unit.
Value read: 1340; g
